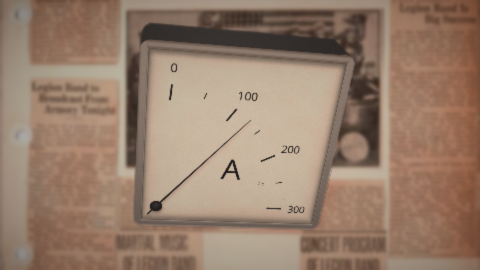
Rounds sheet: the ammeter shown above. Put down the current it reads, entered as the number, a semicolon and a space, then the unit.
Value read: 125; A
